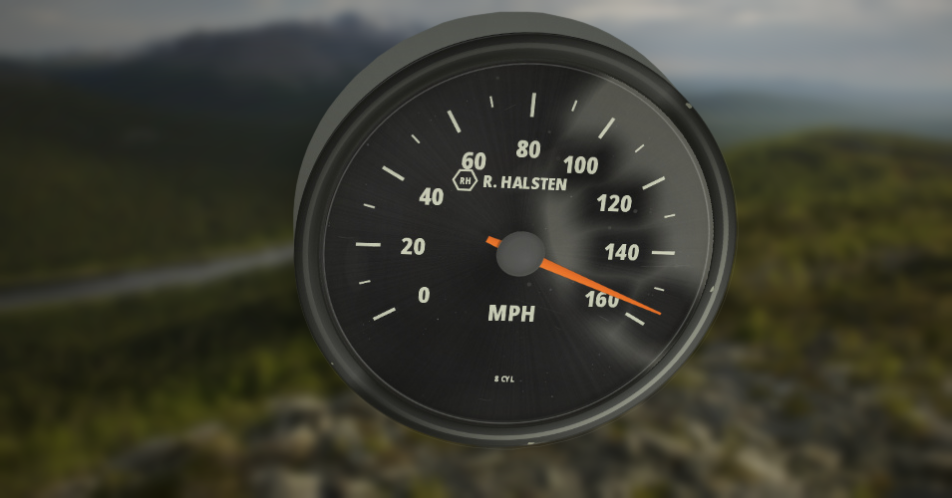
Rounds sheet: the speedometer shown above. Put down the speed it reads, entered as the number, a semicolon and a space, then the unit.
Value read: 155; mph
